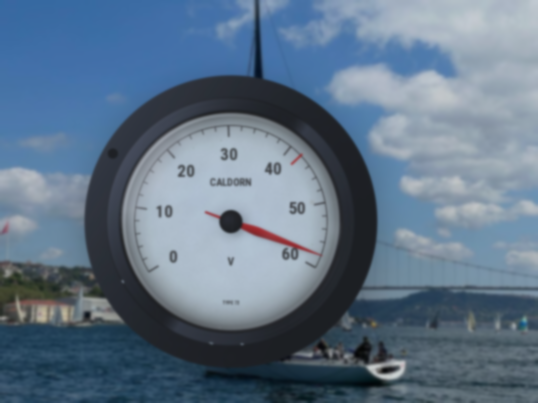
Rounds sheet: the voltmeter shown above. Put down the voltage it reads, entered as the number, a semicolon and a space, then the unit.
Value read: 58; V
